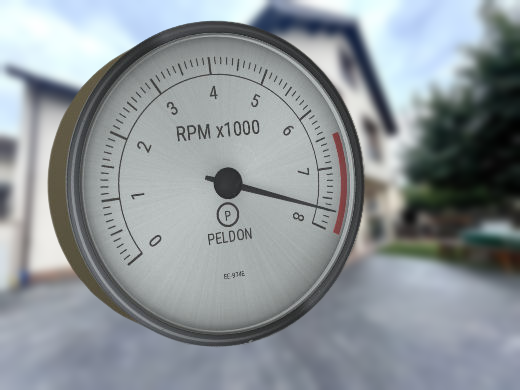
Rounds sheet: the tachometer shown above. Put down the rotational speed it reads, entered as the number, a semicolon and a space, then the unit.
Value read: 7700; rpm
